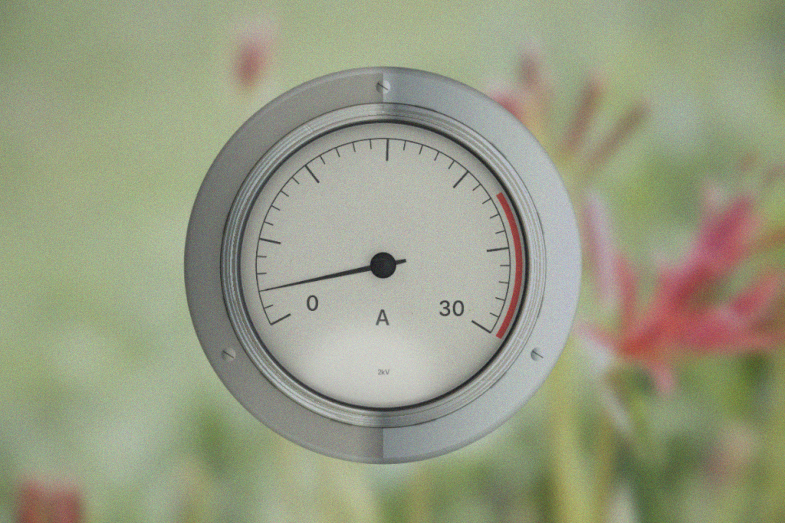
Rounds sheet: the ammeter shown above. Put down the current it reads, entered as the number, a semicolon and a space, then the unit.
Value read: 2; A
